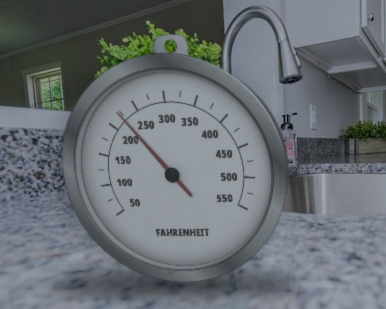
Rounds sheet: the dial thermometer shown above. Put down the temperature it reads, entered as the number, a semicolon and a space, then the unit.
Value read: 225; °F
